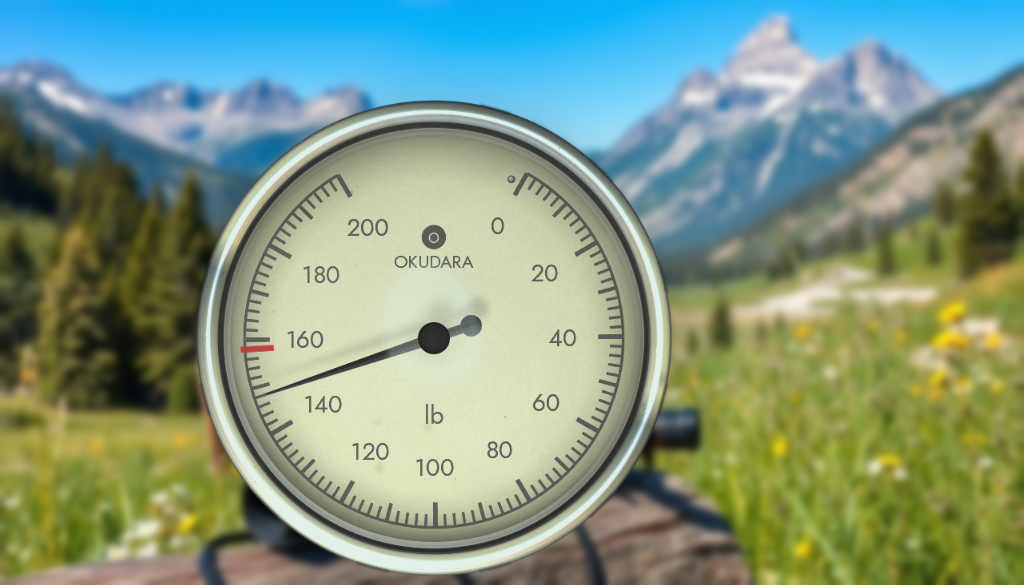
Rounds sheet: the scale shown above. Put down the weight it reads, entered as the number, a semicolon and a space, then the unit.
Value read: 148; lb
